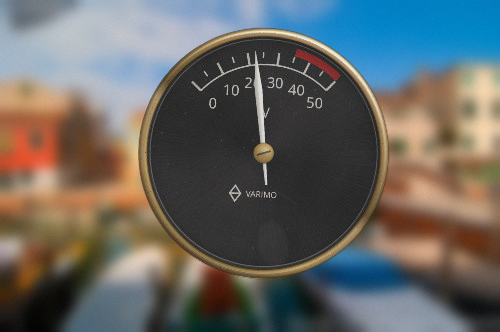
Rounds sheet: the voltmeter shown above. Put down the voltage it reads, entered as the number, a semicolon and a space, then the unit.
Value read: 22.5; V
